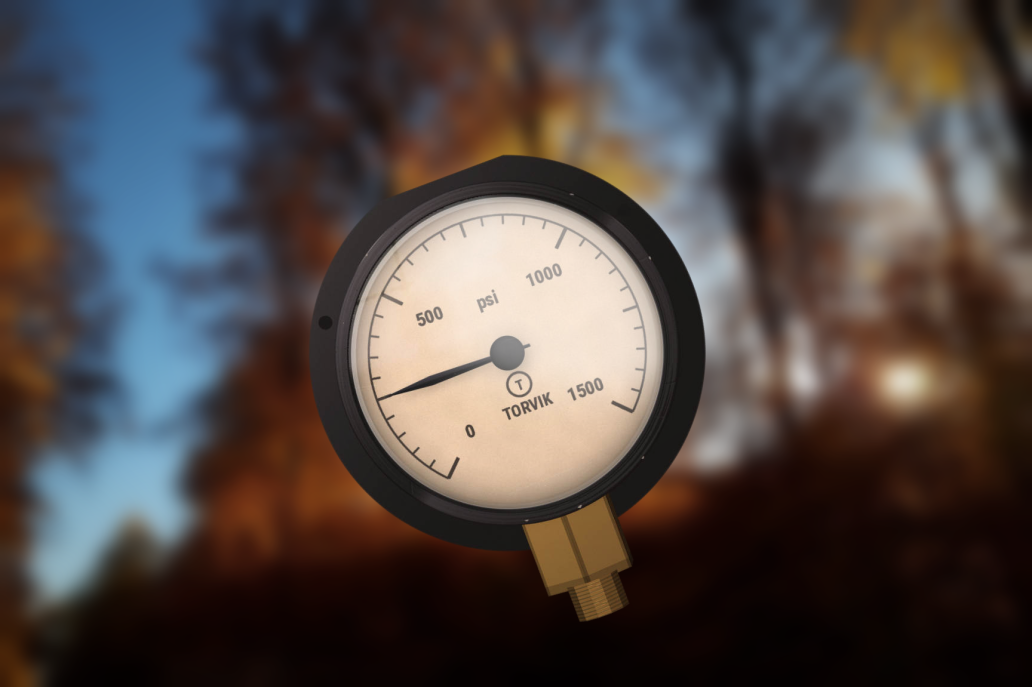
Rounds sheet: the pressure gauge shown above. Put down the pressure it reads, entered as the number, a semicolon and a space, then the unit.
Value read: 250; psi
